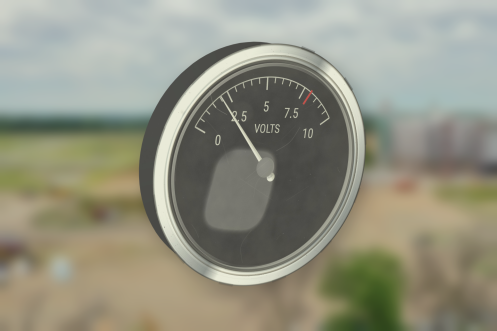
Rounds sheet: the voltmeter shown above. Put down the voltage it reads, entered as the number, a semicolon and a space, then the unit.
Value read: 2; V
